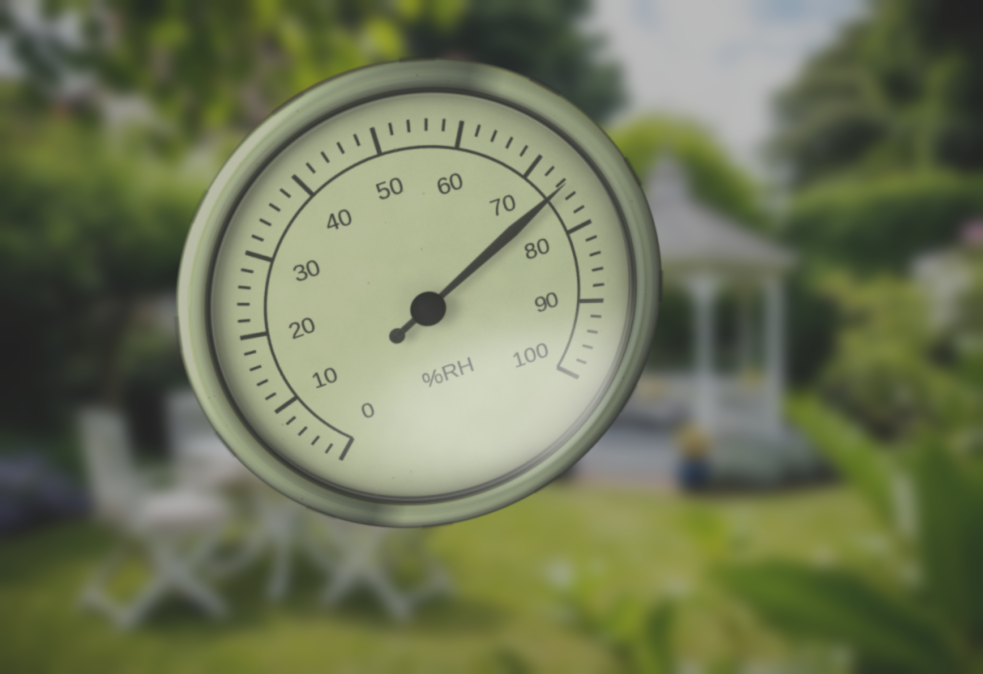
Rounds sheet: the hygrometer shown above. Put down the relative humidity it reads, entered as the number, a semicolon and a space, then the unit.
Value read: 74; %
